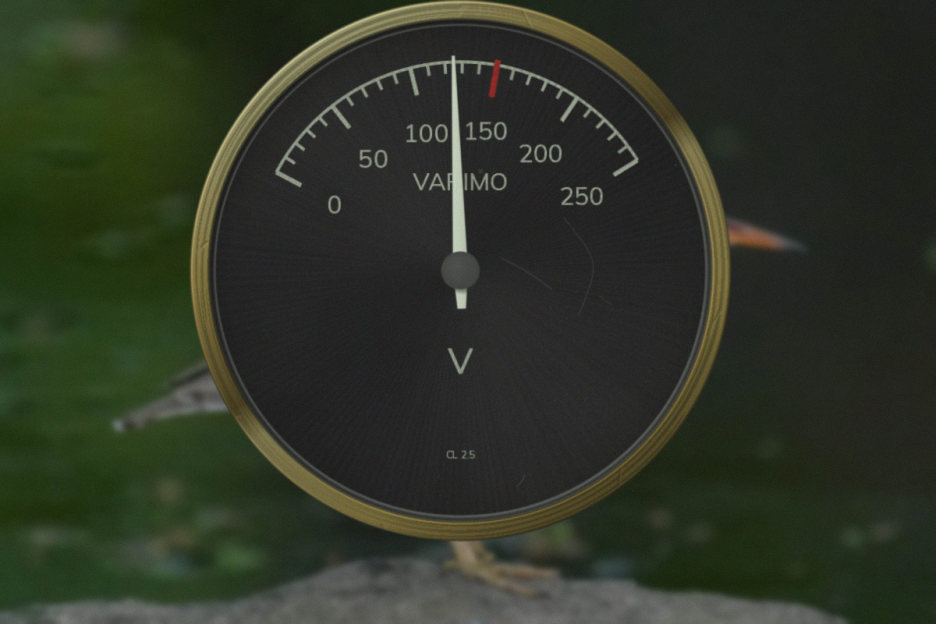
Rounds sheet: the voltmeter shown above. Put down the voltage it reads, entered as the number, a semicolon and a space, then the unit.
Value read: 125; V
